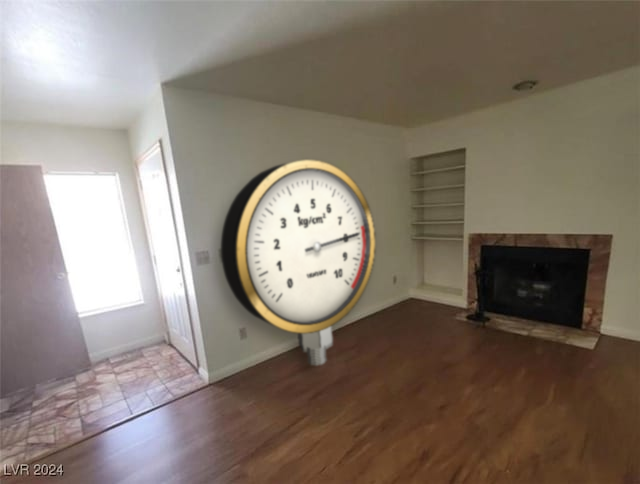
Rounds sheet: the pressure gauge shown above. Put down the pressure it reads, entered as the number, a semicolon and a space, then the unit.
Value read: 8; kg/cm²
